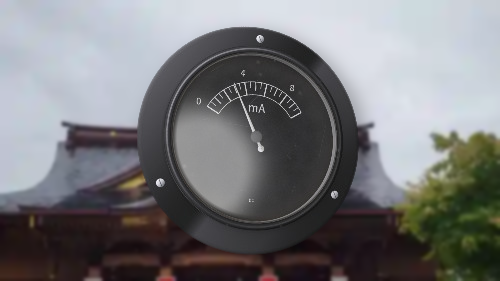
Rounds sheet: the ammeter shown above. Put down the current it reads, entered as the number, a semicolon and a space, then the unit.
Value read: 3; mA
